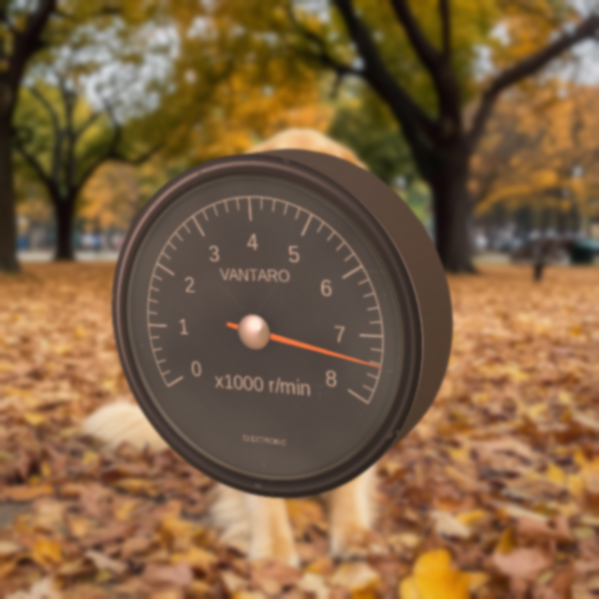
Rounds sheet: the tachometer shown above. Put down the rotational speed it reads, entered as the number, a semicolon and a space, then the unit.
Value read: 7400; rpm
